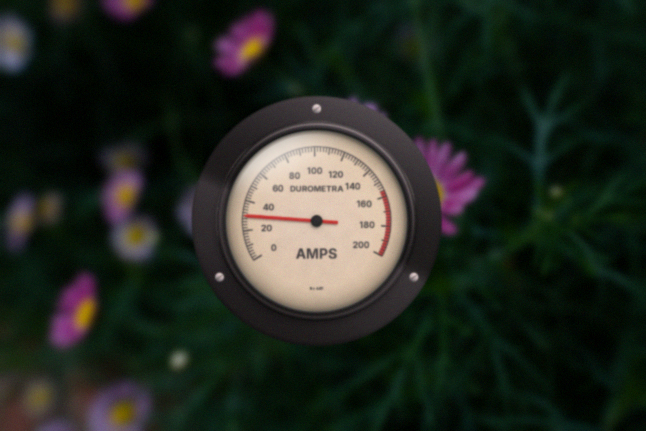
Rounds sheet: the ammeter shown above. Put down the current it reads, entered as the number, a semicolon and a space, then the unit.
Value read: 30; A
